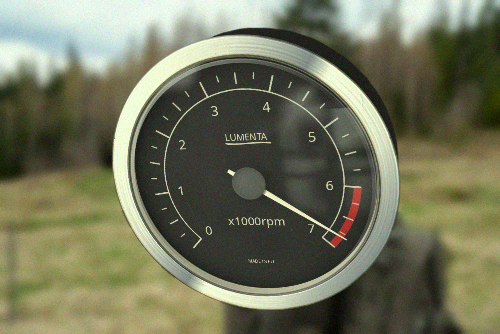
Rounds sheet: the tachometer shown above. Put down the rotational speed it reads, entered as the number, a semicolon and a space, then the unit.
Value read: 6750; rpm
